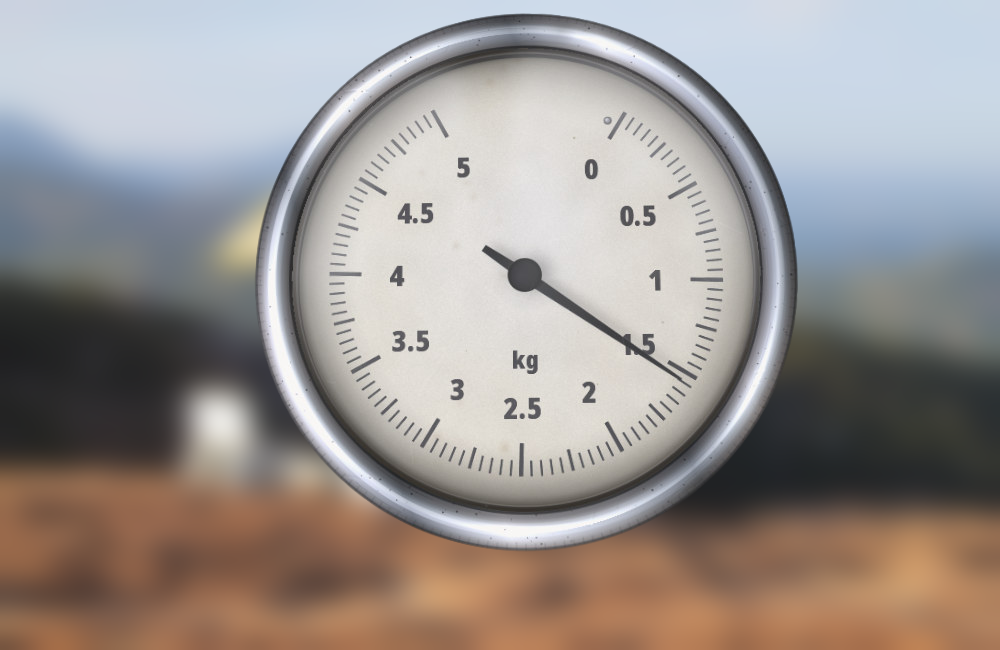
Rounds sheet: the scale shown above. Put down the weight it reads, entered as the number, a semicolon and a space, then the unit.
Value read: 1.55; kg
